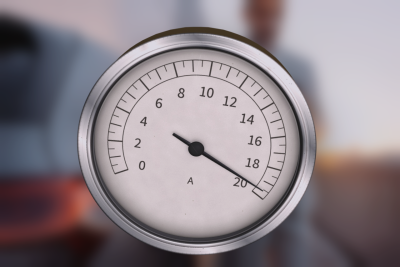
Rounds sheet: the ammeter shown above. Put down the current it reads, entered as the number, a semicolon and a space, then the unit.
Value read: 19.5; A
